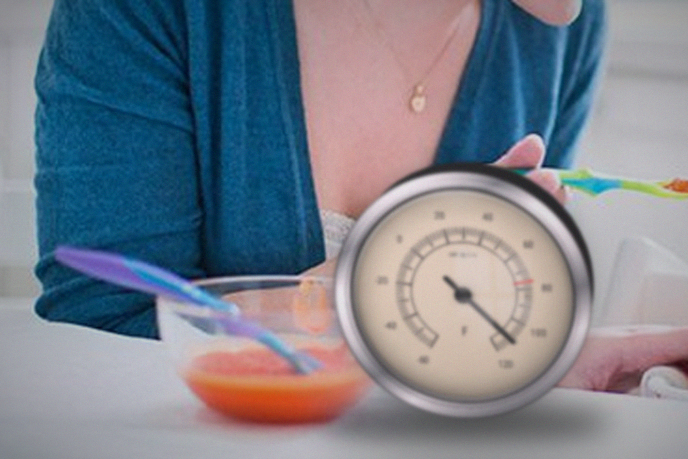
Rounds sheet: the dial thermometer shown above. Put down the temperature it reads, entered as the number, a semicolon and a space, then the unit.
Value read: 110; °F
